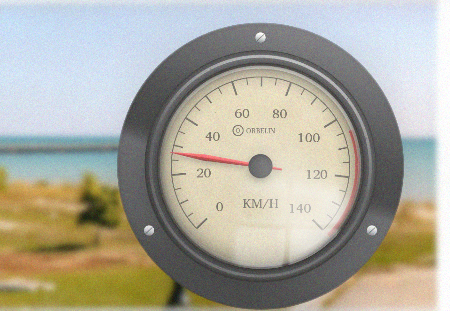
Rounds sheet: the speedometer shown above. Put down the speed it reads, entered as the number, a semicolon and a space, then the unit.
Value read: 27.5; km/h
